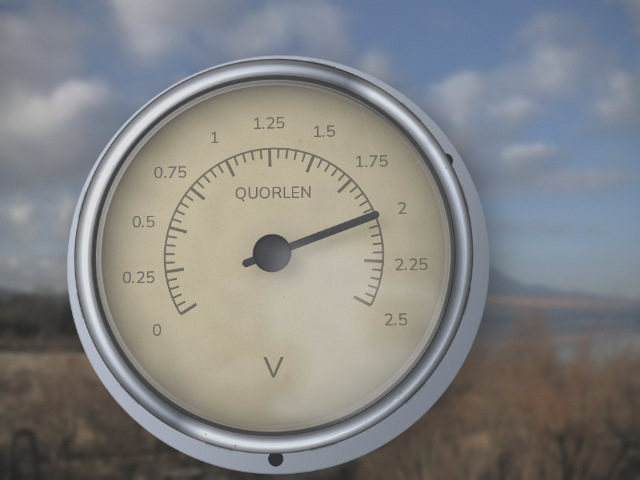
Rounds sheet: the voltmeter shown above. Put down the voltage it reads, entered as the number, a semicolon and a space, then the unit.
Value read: 2; V
